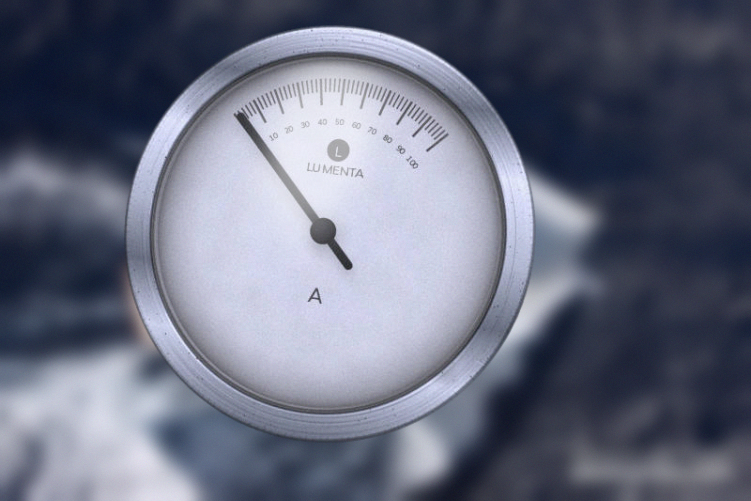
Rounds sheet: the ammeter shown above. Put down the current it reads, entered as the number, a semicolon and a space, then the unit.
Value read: 2; A
